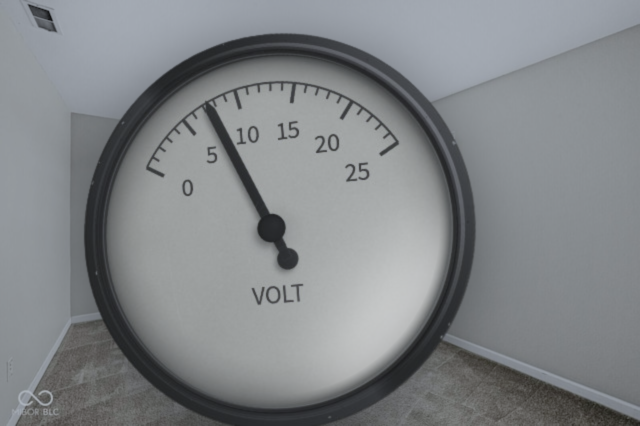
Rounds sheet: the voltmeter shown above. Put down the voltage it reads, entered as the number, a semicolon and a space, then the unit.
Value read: 7.5; V
